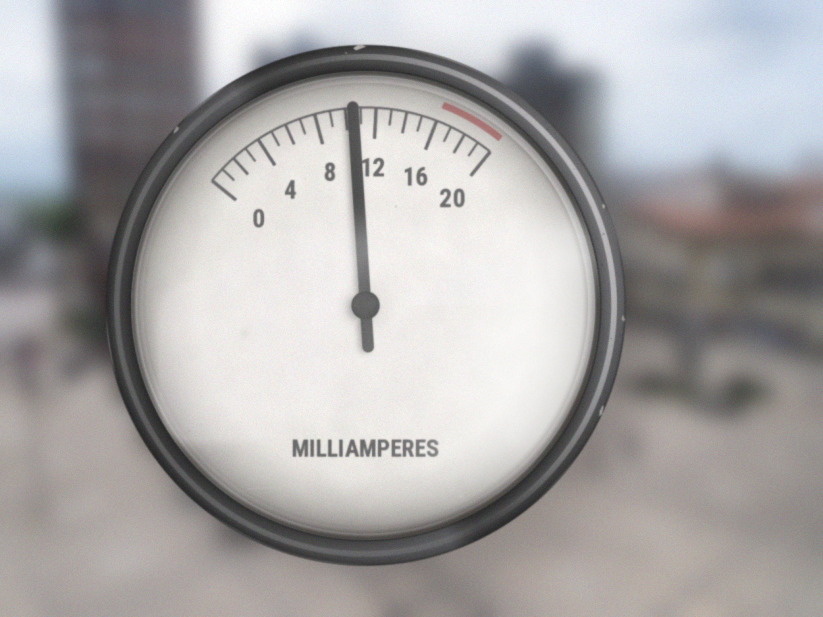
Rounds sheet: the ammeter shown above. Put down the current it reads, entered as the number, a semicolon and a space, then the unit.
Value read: 10.5; mA
